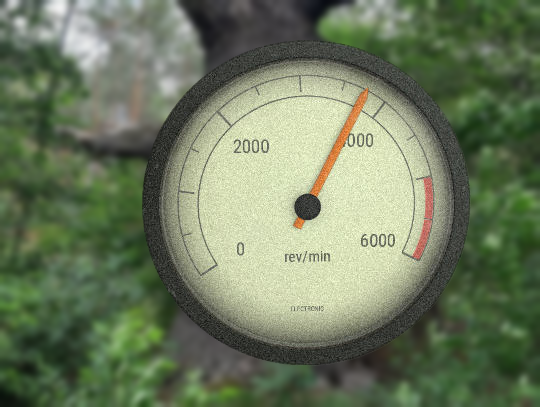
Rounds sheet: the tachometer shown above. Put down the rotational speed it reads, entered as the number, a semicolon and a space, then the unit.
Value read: 3750; rpm
